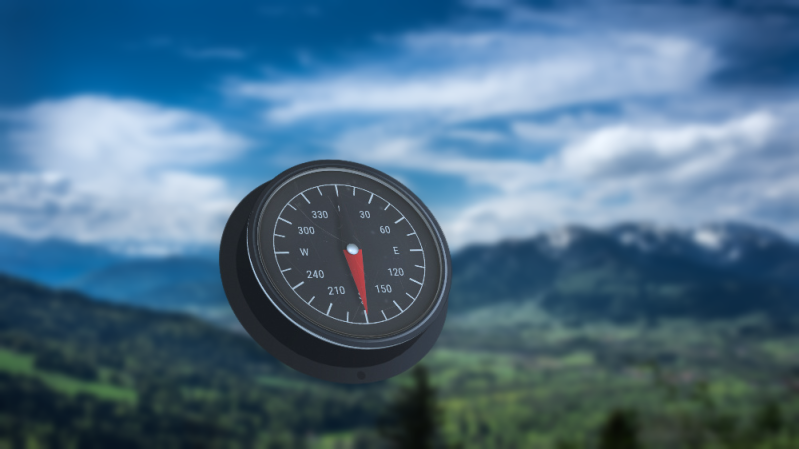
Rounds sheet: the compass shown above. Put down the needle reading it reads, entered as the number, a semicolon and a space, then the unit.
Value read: 180; °
